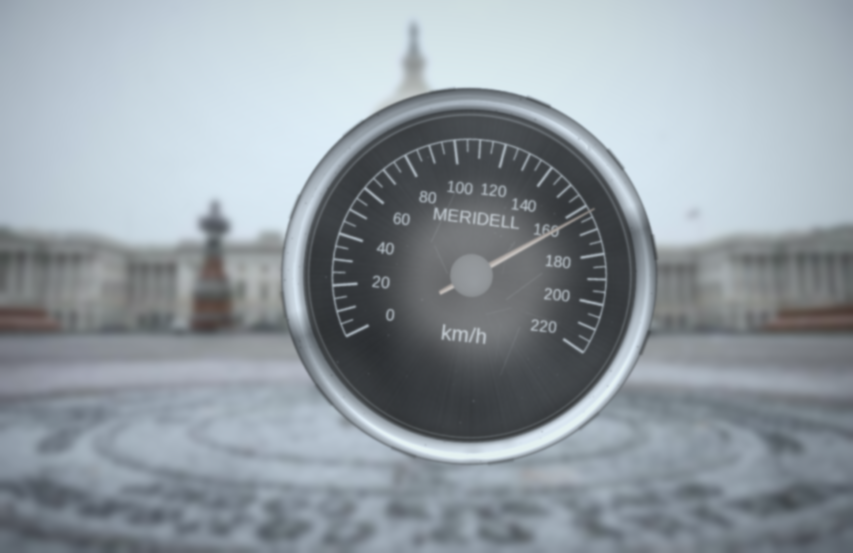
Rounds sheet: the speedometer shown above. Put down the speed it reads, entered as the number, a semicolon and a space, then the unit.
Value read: 162.5; km/h
